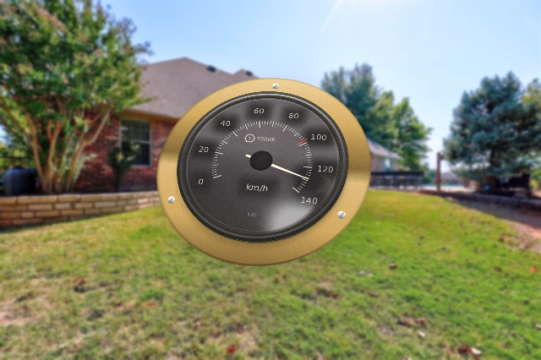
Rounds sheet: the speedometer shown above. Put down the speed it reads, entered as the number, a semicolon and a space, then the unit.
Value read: 130; km/h
